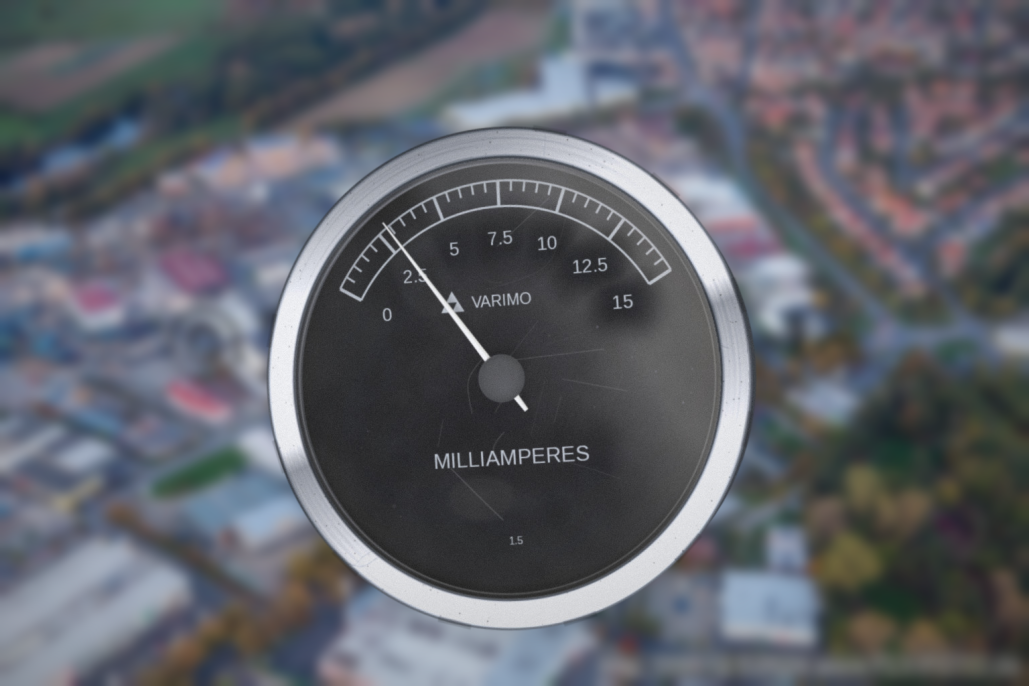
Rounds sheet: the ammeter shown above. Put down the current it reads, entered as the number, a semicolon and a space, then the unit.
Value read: 3; mA
